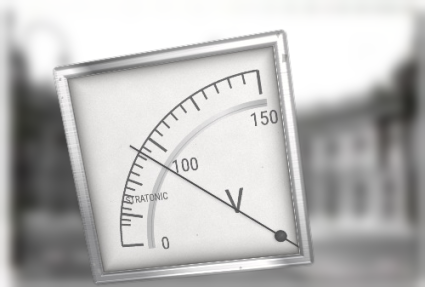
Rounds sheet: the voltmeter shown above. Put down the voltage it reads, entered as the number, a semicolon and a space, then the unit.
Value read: 92.5; V
